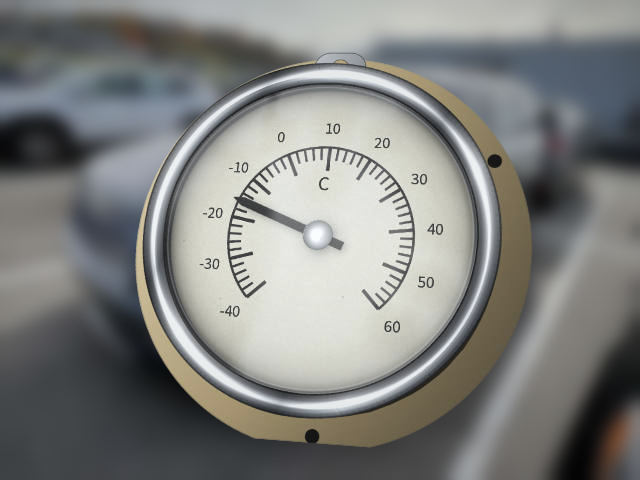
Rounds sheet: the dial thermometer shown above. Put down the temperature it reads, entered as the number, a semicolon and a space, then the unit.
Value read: -16; °C
